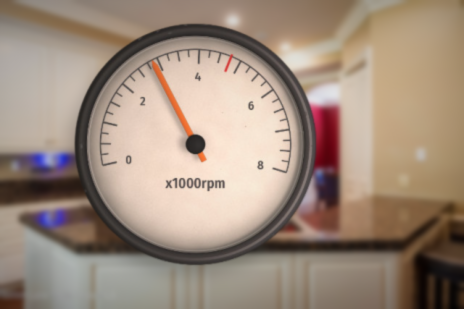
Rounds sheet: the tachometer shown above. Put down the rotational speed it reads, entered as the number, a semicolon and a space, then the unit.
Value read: 2875; rpm
